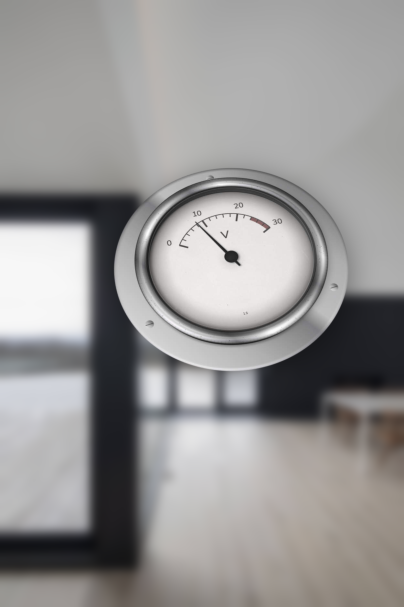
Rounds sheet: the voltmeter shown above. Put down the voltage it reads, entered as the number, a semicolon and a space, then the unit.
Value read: 8; V
